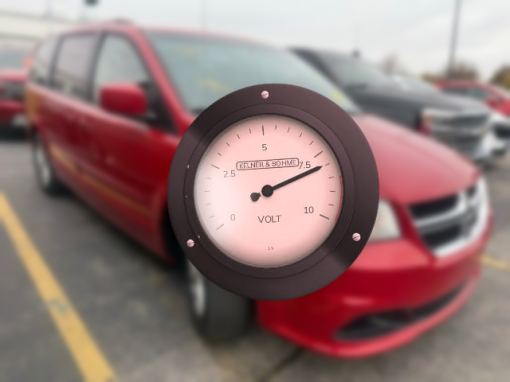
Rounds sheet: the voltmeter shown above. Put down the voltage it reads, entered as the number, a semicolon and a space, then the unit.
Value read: 8; V
